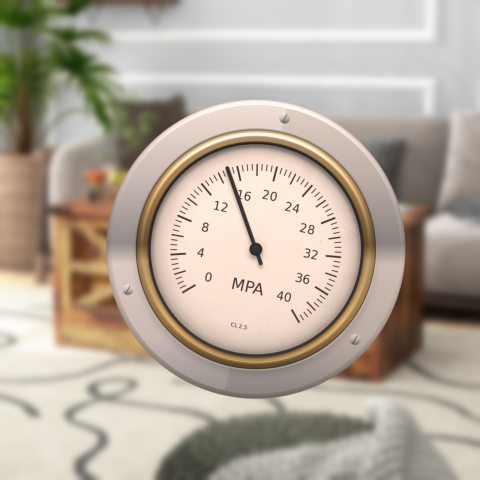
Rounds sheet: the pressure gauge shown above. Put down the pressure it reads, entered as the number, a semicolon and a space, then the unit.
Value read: 15; MPa
